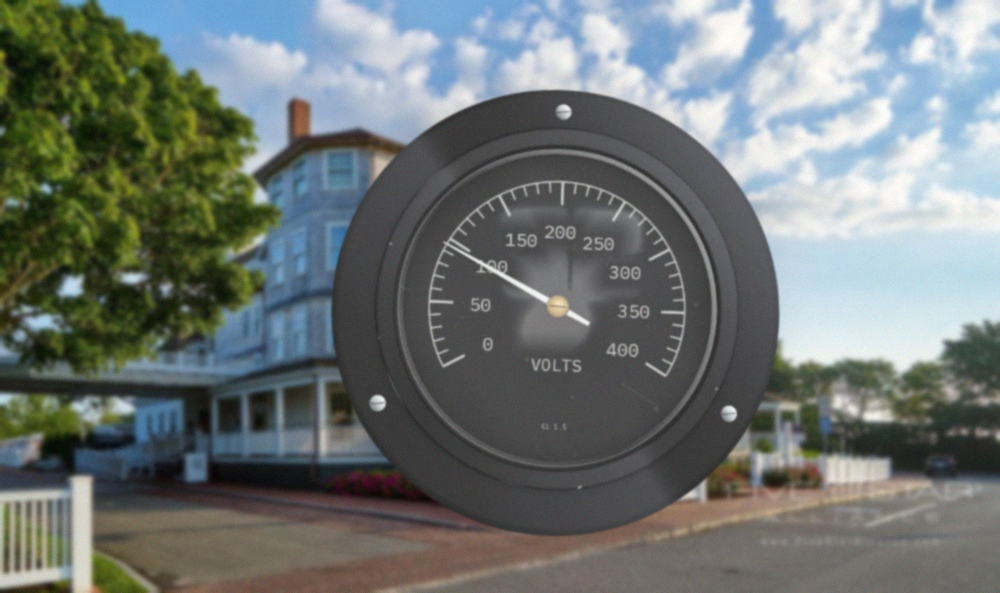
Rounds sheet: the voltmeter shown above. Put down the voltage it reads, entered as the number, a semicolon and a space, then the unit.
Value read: 95; V
